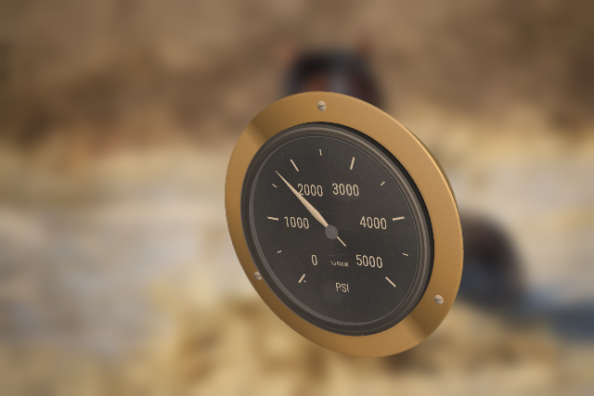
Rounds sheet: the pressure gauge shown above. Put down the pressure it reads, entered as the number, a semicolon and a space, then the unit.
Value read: 1750; psi
